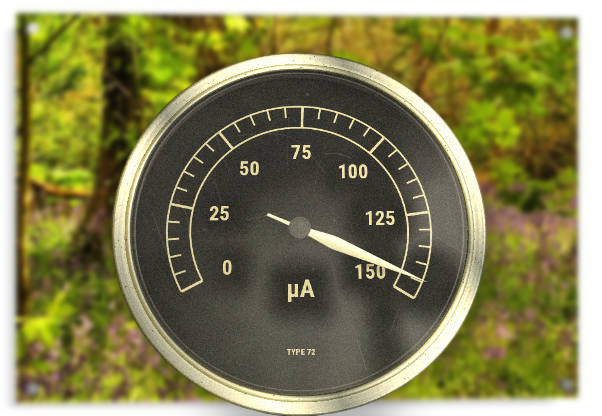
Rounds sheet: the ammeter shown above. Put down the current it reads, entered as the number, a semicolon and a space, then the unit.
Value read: 145; µA
